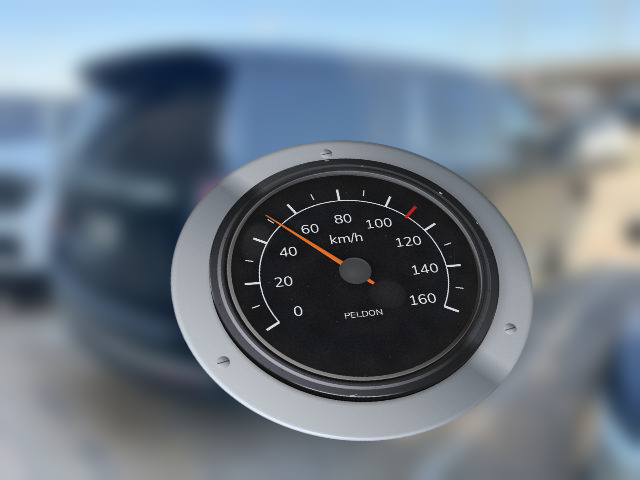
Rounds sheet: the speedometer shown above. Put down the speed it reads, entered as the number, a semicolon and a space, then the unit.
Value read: 50; km/h
